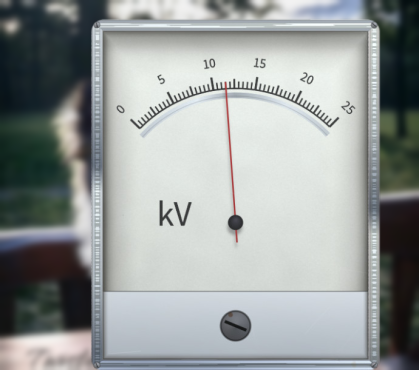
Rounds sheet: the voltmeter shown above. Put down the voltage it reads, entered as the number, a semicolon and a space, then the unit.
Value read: 11.5; kV
